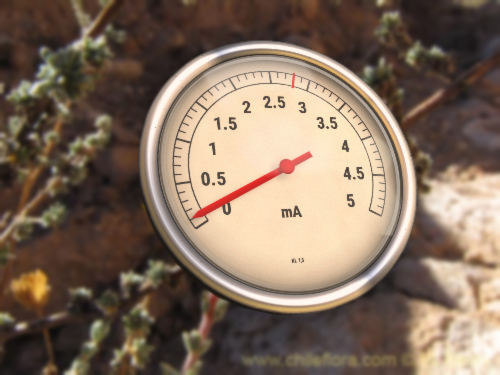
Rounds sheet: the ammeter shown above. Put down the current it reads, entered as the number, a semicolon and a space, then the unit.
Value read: 0.1; mA
